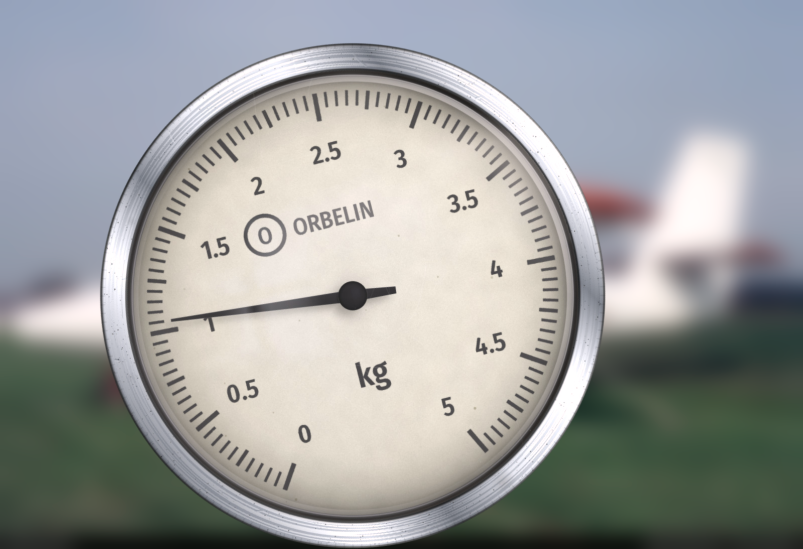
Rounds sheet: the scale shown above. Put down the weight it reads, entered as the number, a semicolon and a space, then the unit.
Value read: 1.05; kg
